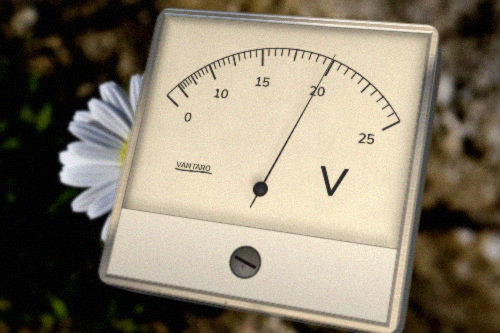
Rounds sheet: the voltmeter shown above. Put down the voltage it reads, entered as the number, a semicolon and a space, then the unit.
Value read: 20; V
